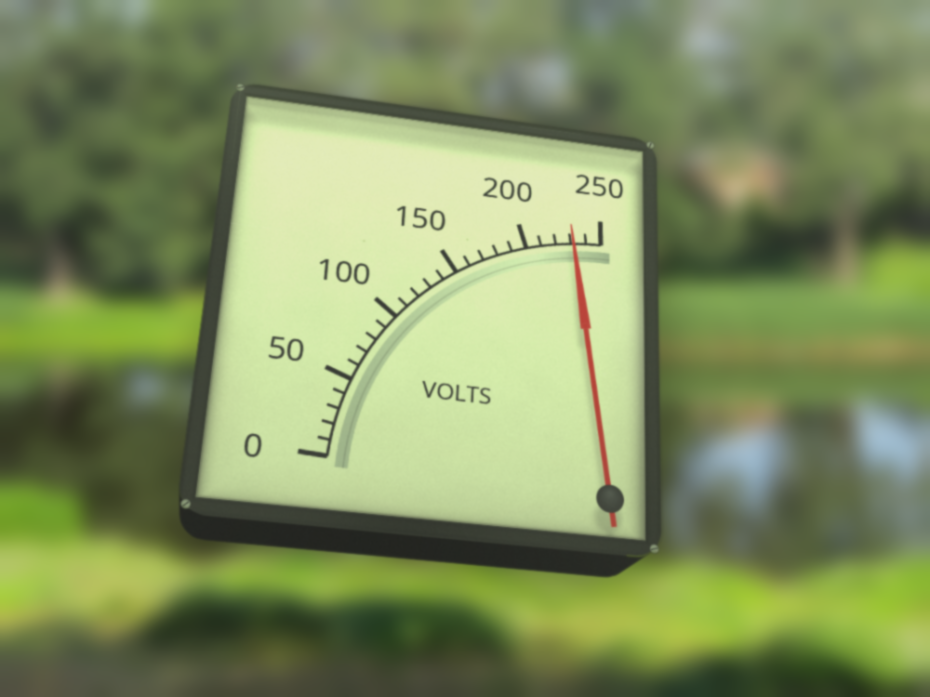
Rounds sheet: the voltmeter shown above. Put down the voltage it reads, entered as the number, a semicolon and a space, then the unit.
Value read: 230; V
